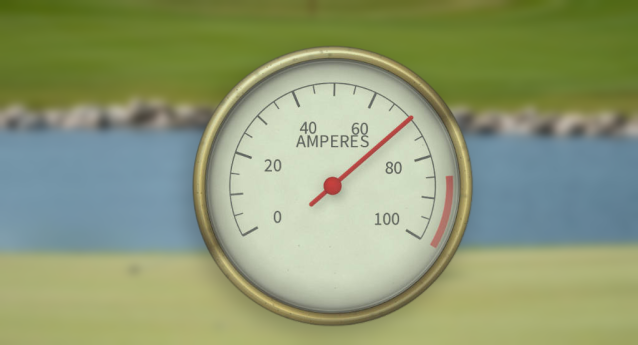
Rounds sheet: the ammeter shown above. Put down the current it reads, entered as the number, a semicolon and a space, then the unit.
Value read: 70; A
